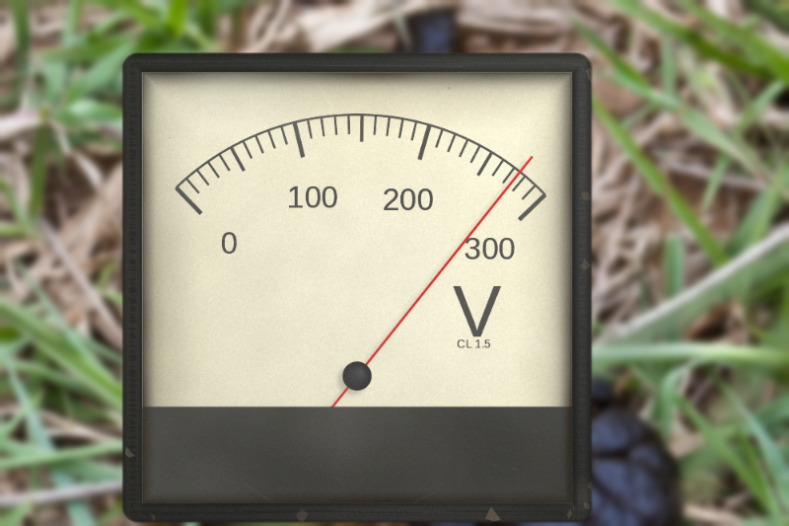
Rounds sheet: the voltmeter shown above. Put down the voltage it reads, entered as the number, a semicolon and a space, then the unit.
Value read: 275; V
